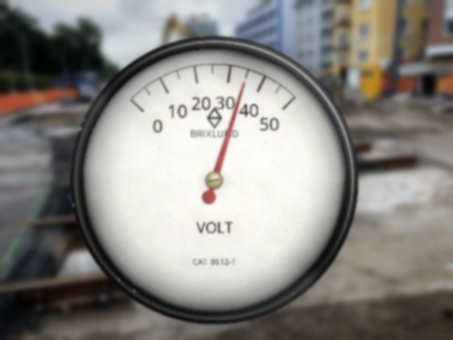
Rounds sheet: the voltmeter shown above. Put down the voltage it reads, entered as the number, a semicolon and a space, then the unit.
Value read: 35; V
